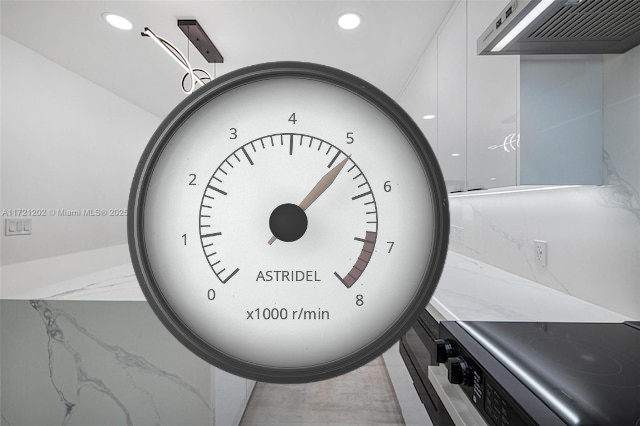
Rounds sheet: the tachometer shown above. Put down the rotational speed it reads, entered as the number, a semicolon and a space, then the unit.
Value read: 5200; rpm
